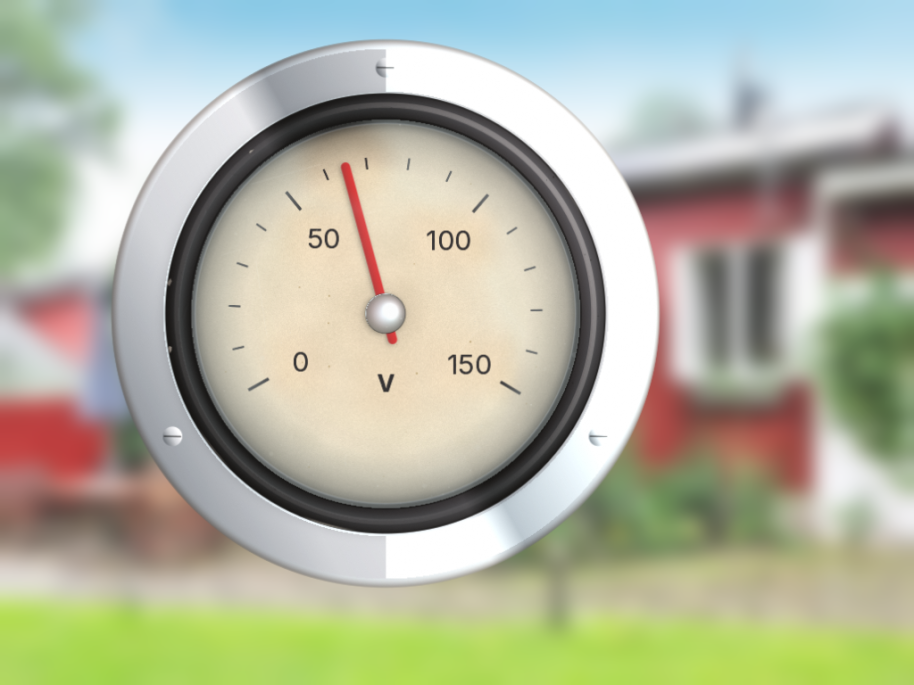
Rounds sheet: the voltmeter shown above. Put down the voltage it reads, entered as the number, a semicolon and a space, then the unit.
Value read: 65; V
